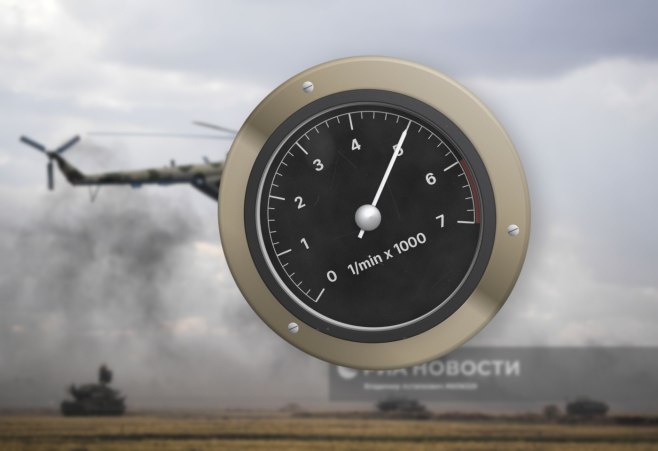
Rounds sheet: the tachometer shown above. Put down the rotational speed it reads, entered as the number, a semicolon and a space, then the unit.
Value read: 5000; rpm
